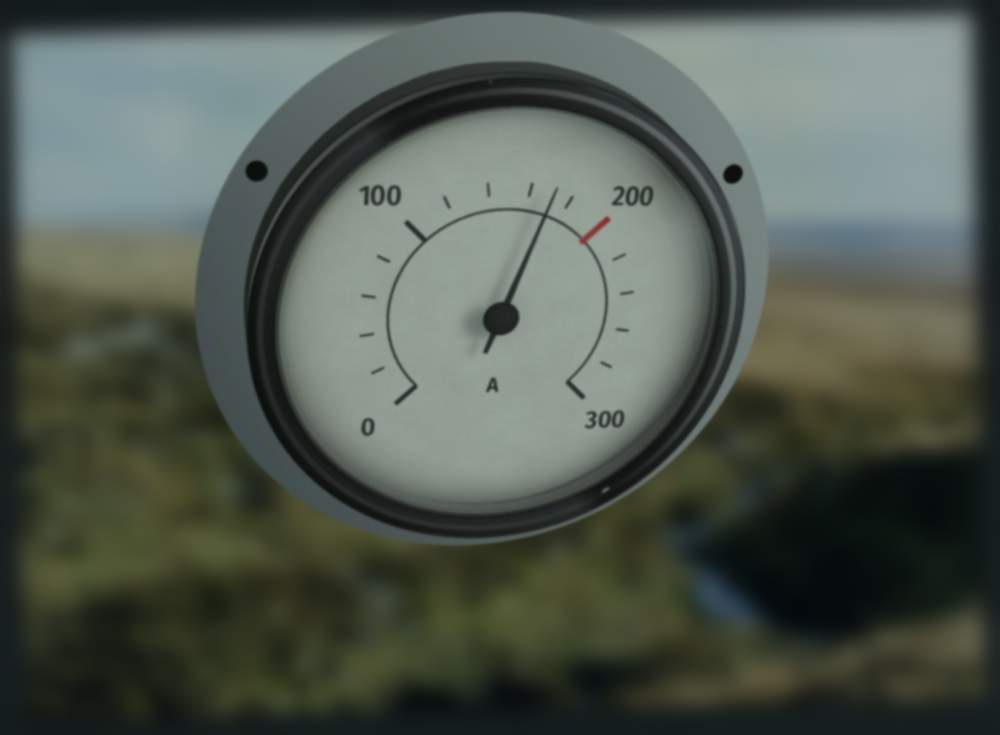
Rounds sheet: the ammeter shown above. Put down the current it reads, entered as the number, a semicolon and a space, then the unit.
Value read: 170; A
